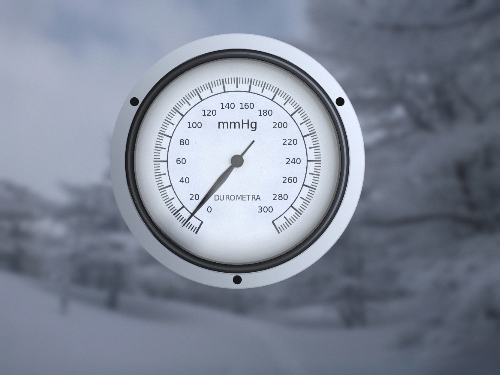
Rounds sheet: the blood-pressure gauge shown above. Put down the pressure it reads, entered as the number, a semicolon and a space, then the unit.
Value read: 10; mmHg
